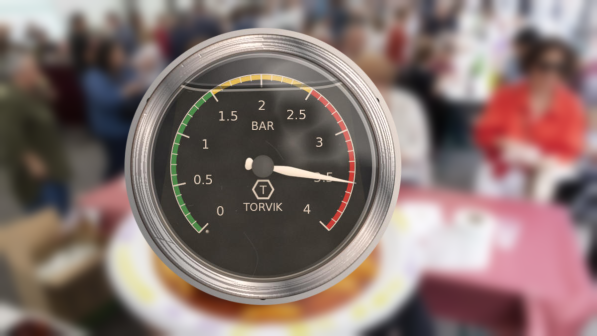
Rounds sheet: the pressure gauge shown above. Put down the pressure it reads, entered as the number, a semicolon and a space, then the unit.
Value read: 3.5; bar
